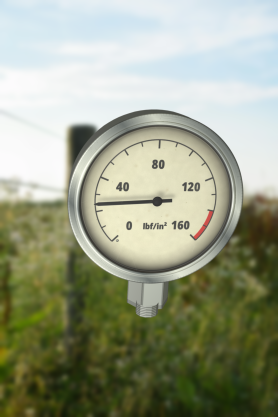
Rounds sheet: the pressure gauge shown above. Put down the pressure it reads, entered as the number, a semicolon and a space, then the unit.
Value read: 25; psi
